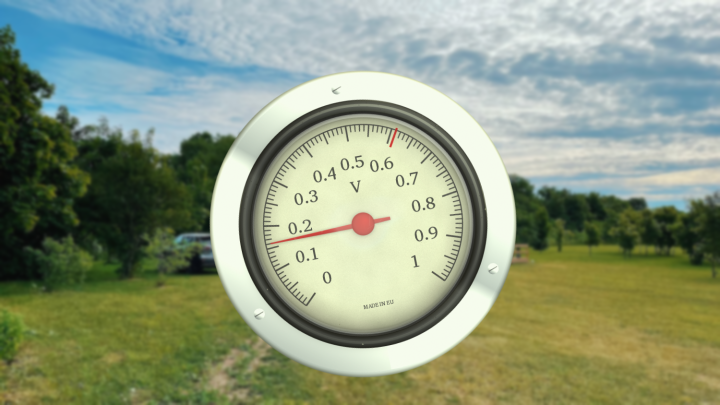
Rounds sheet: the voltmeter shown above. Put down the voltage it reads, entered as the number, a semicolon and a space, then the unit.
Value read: 0.16; V
